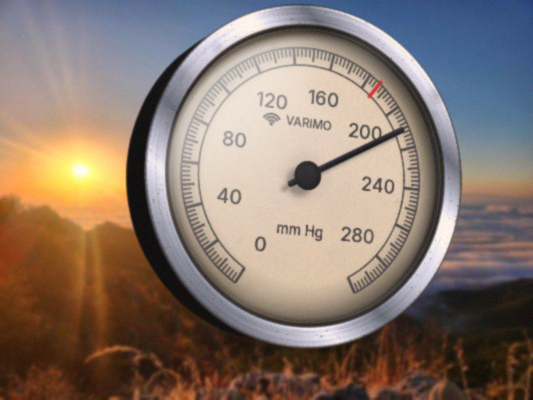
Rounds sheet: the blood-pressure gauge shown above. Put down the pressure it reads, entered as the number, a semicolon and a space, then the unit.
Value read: 210; mmHg
